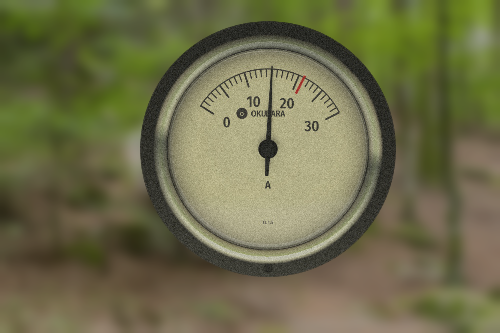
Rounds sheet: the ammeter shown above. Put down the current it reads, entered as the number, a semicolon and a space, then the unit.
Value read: 15; A
